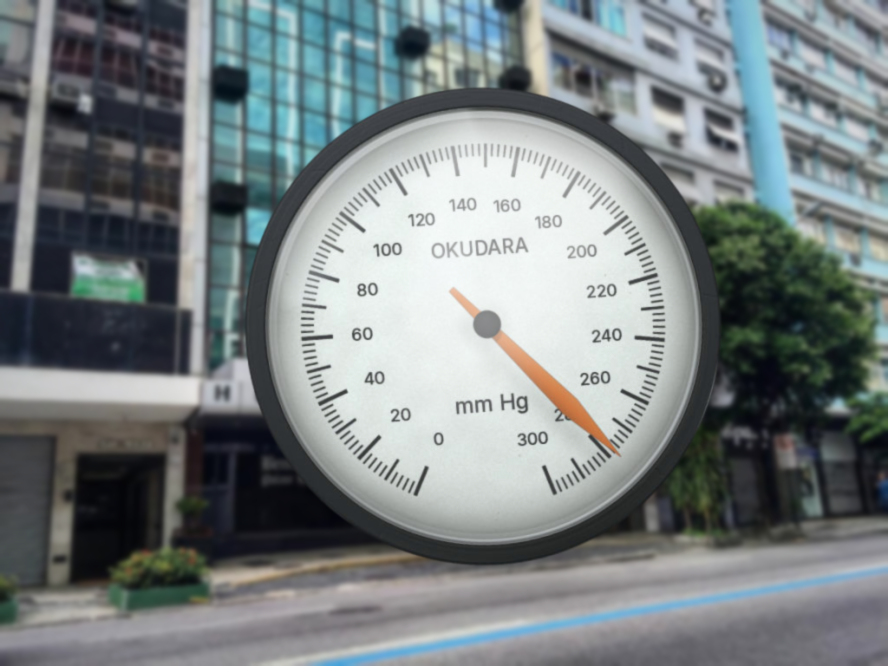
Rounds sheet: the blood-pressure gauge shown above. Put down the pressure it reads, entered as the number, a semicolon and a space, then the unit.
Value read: 278; mmHg
